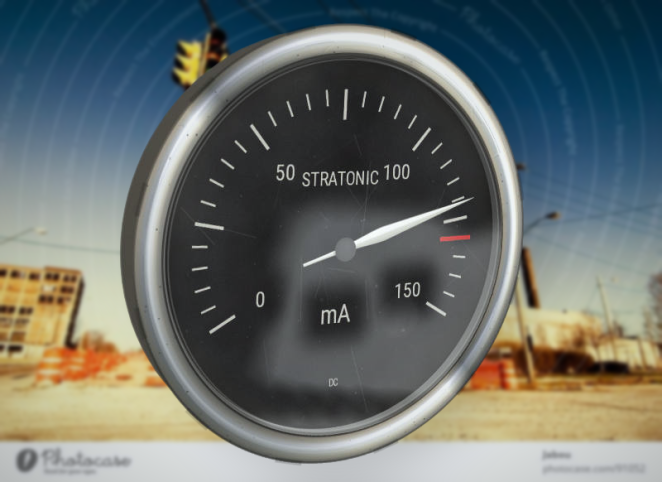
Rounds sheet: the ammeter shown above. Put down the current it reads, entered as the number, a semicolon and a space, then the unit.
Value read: 120; mA
